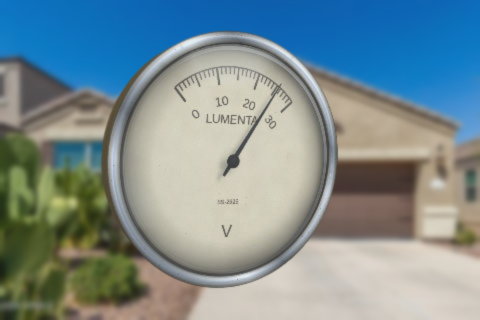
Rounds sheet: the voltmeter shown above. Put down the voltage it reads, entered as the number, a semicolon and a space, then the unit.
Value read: 25; V
